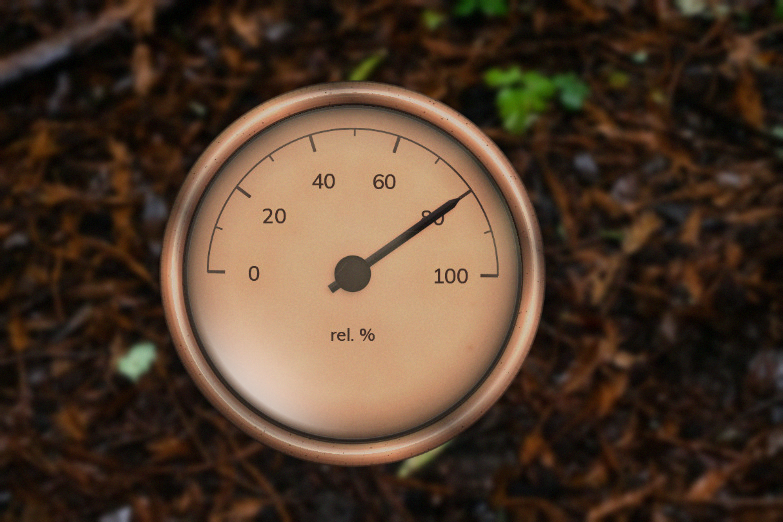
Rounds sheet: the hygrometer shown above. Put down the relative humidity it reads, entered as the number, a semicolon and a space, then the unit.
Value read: 80; %
